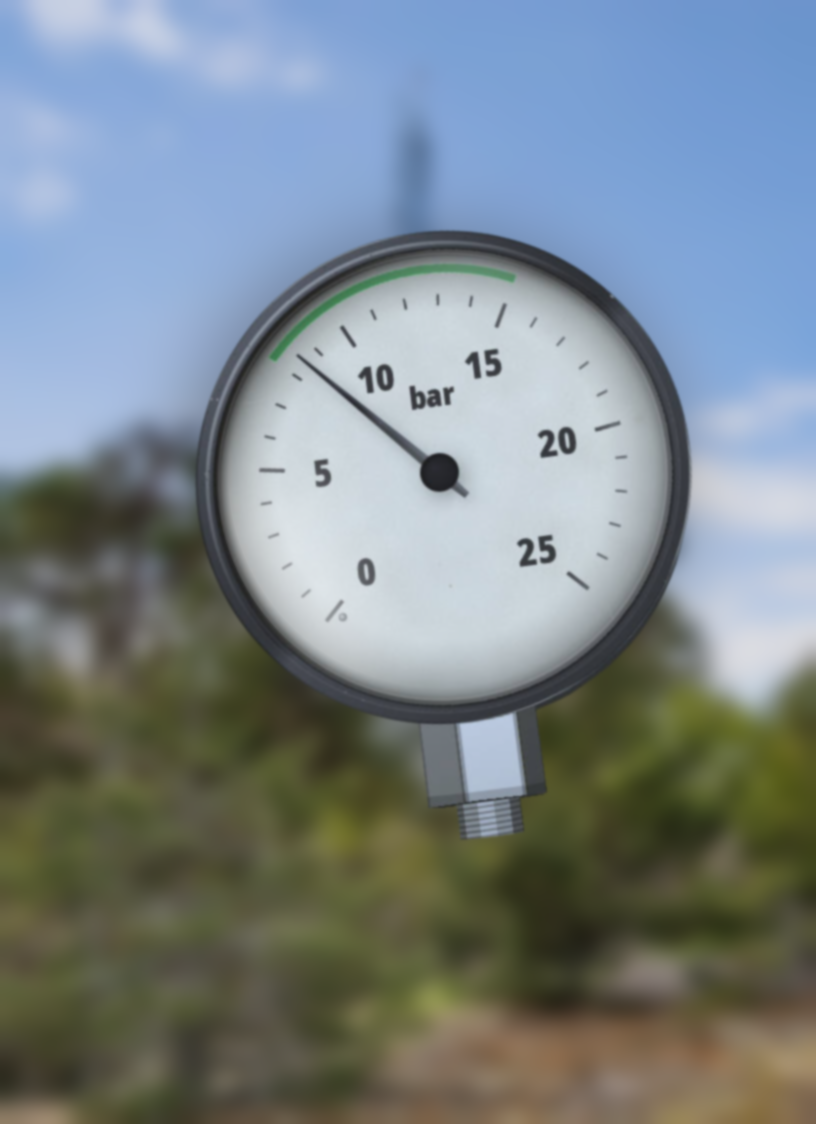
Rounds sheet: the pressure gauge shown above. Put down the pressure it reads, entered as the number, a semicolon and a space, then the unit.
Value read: 8.5; bar
